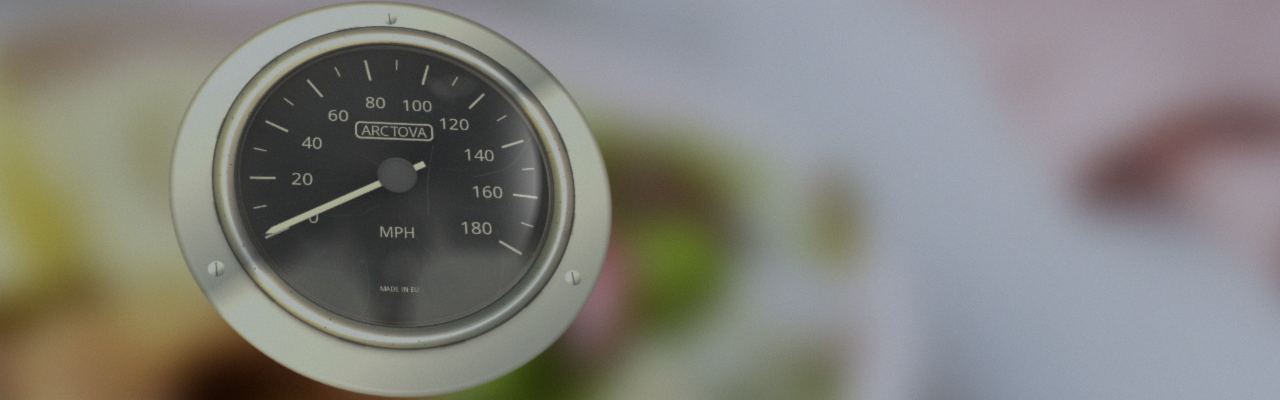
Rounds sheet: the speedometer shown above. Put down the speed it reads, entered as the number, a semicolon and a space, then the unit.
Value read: 0; mph
